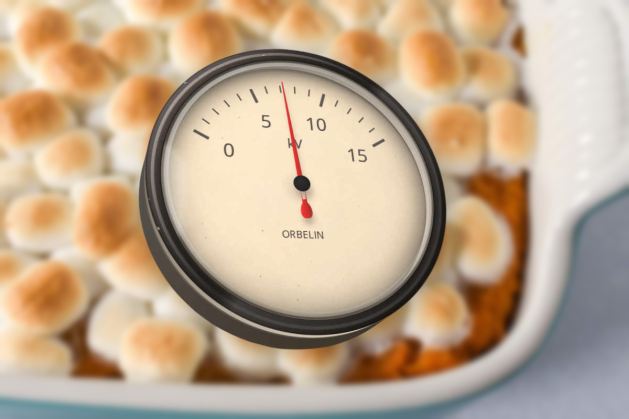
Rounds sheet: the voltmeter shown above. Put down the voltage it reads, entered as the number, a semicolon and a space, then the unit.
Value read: 7; kV
